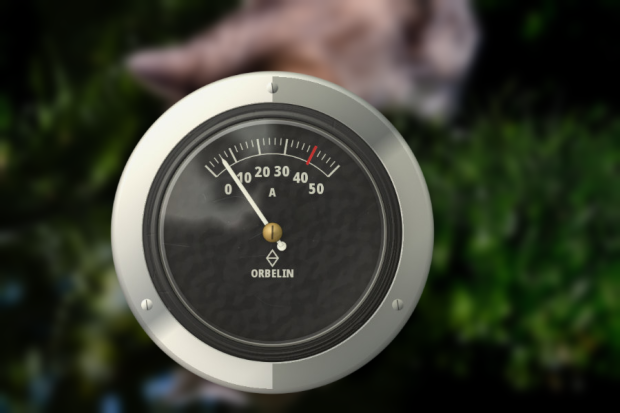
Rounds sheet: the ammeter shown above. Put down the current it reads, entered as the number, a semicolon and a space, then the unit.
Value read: 6; A
